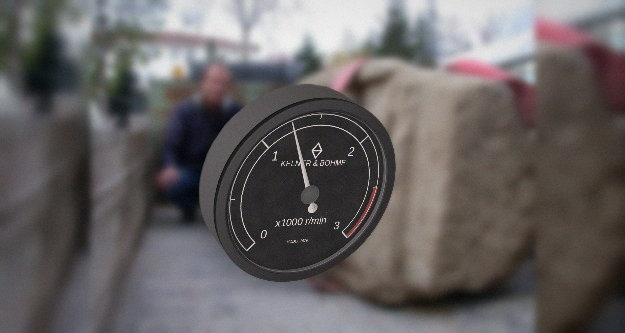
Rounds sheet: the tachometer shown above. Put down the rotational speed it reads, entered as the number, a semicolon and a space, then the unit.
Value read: 1250; rpm
